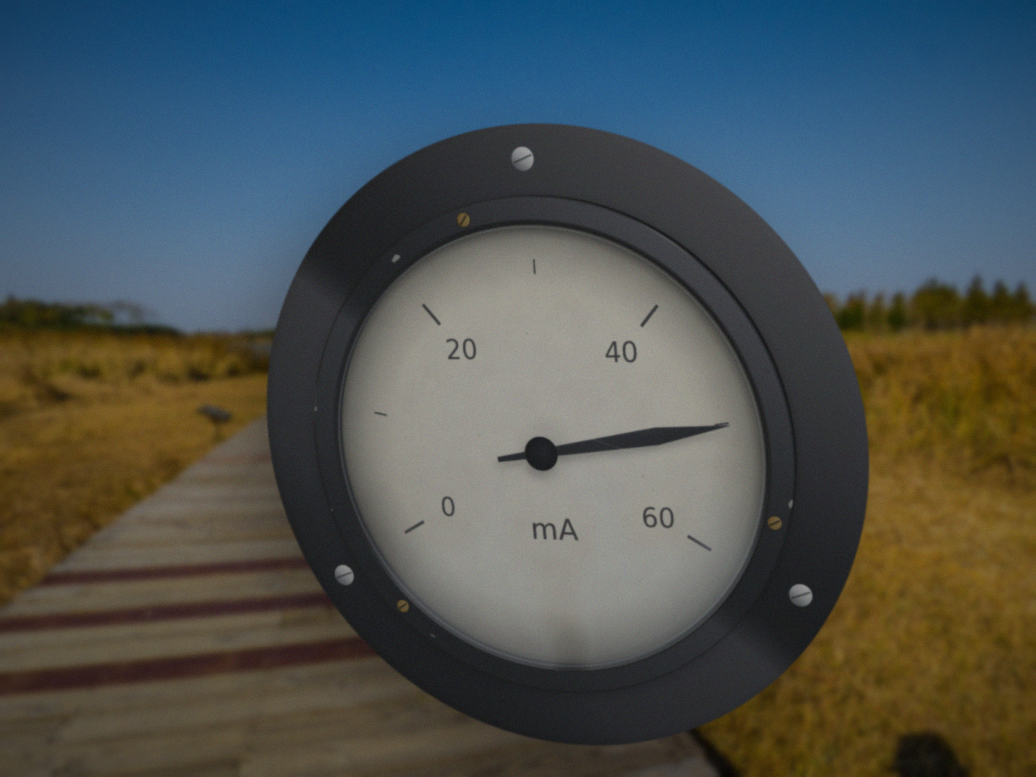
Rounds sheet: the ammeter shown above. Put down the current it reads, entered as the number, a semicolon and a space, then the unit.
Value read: 50; mA
